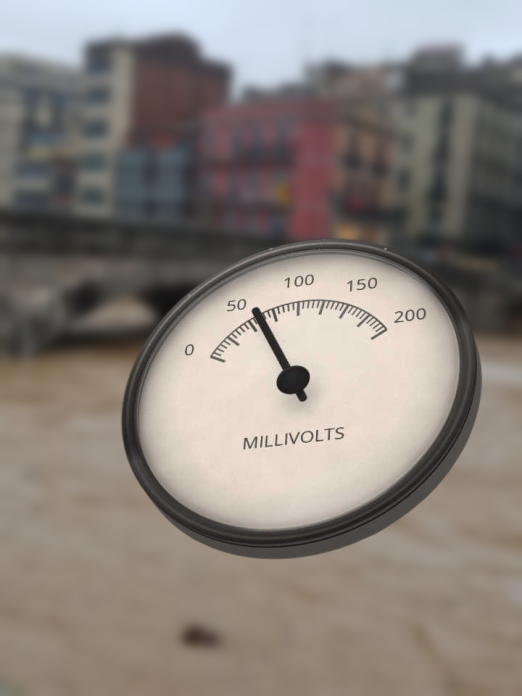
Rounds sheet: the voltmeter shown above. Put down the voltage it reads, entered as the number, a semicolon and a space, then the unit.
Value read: 60; mV
